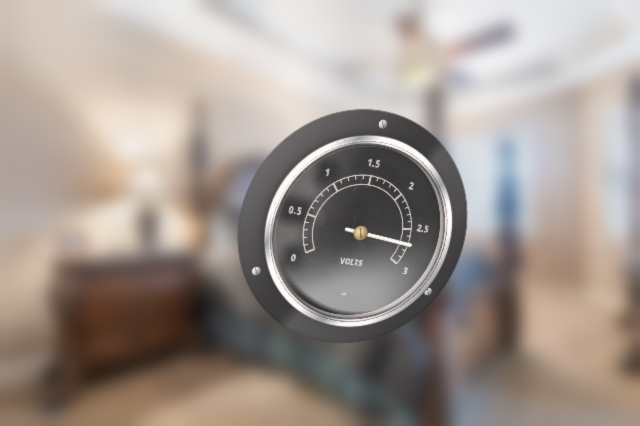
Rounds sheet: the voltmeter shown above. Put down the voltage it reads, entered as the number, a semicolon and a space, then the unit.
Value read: 2.7; V
